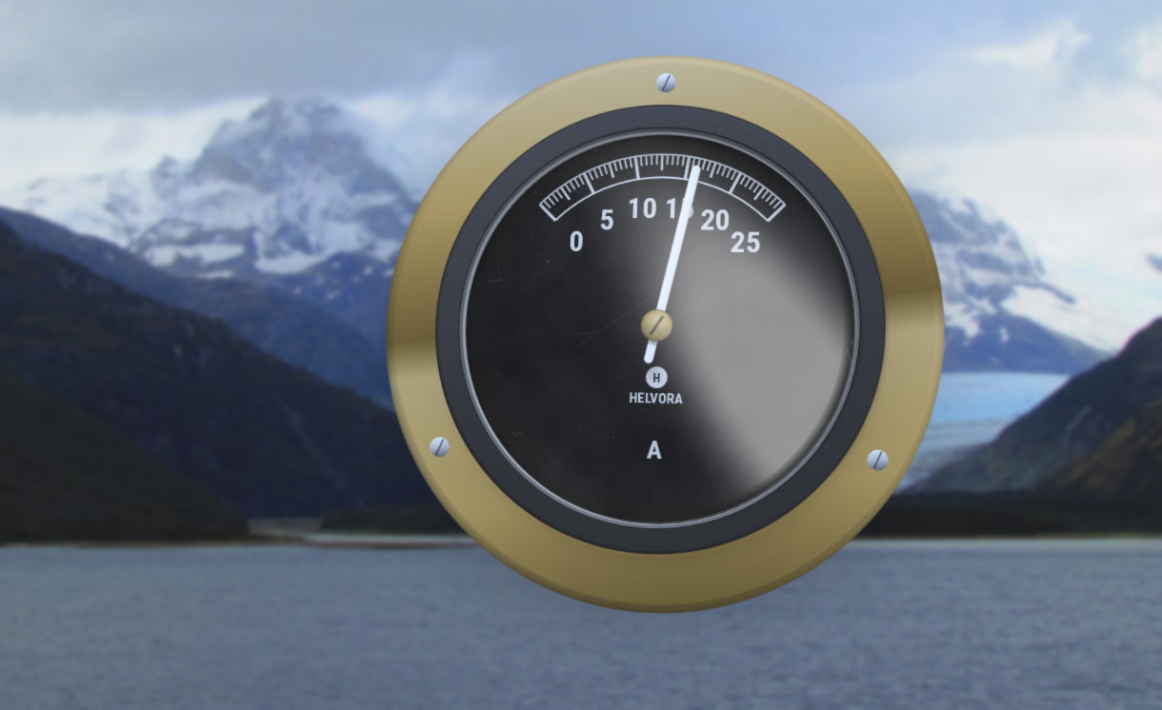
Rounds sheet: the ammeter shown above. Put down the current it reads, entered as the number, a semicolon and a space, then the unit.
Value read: 16; A
